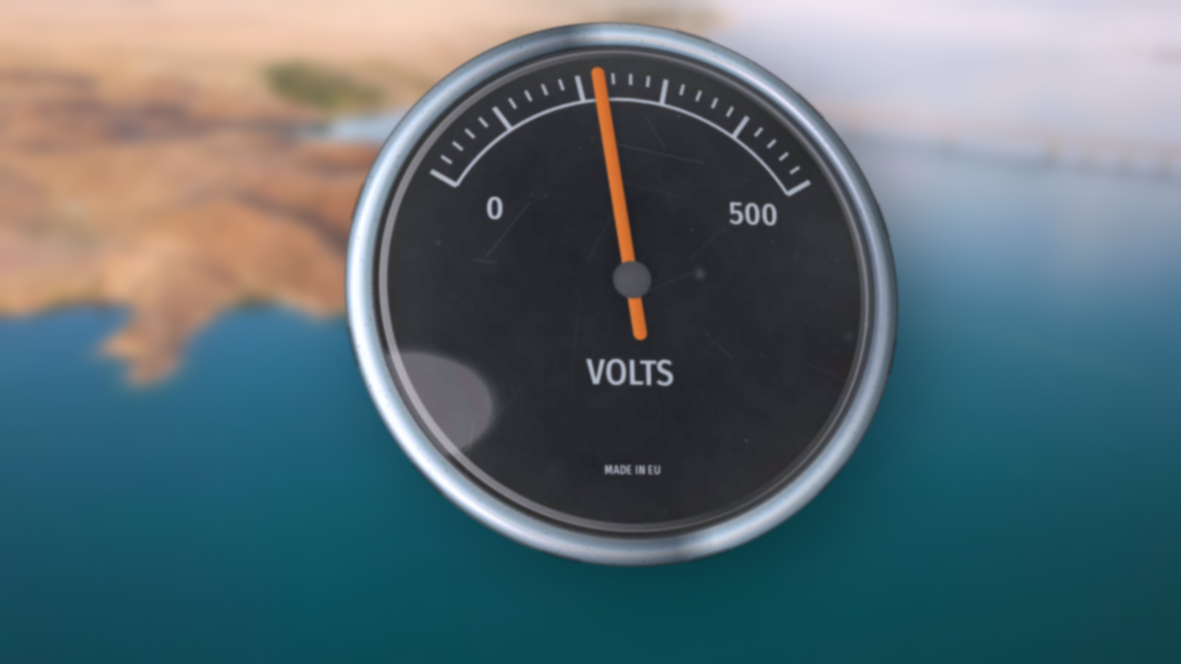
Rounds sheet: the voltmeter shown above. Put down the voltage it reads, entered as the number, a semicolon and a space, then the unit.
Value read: 220; V
